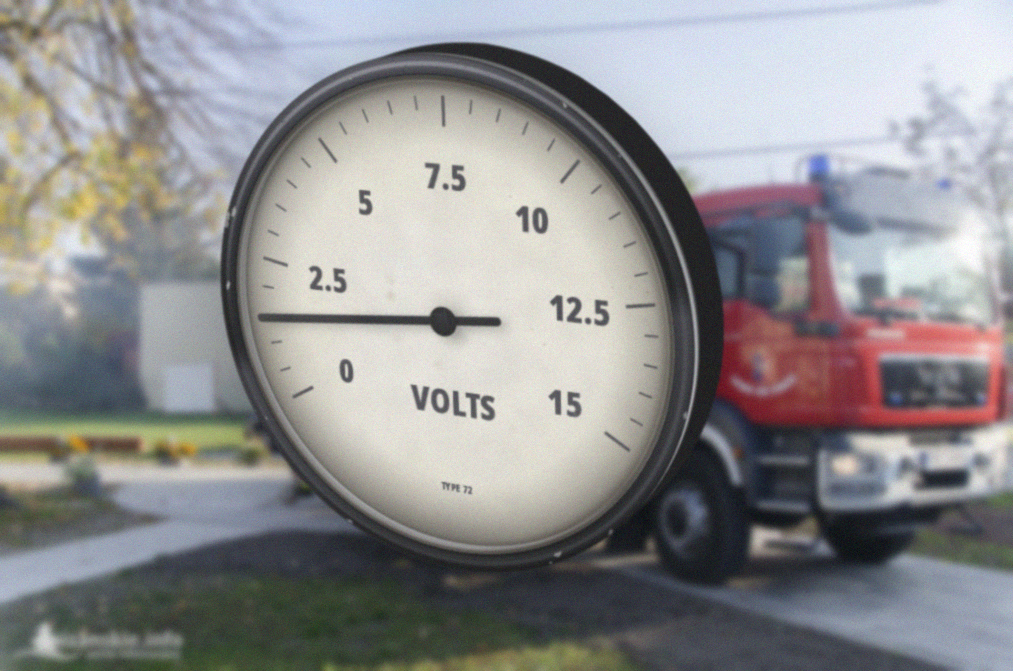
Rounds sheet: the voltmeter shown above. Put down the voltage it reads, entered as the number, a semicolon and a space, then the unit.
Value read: 1.5; V
